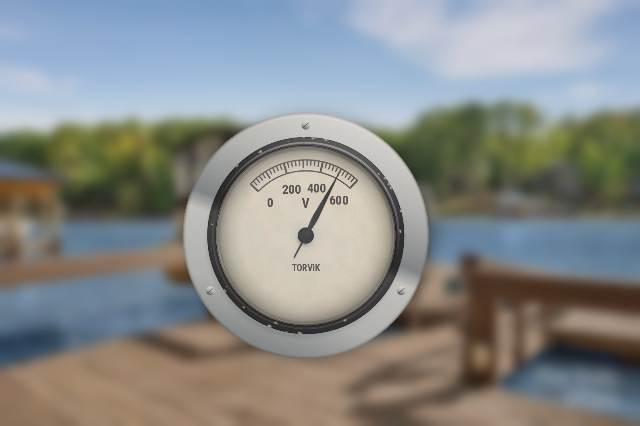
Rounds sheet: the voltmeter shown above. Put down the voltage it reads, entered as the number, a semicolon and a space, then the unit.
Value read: 500; V
